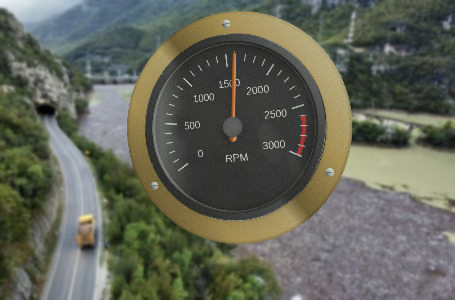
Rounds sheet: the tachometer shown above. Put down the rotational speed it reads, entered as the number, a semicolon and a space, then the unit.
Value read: 1600; rpm
